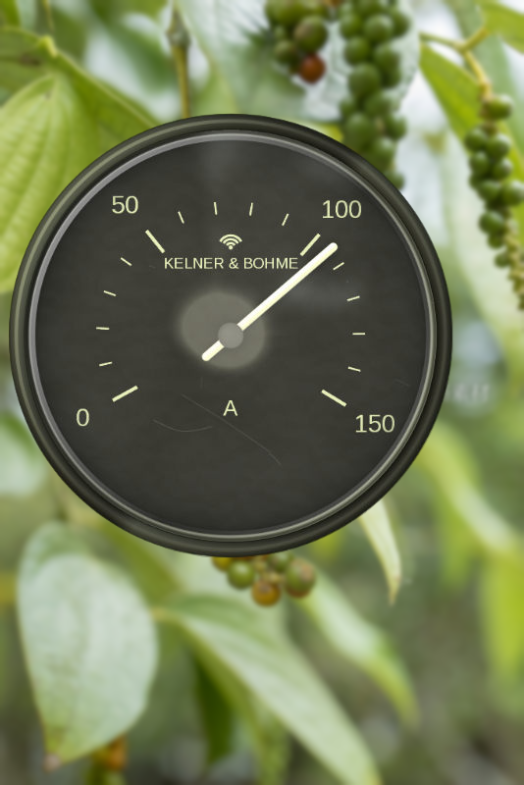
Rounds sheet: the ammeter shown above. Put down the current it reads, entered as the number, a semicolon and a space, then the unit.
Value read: 105; A
